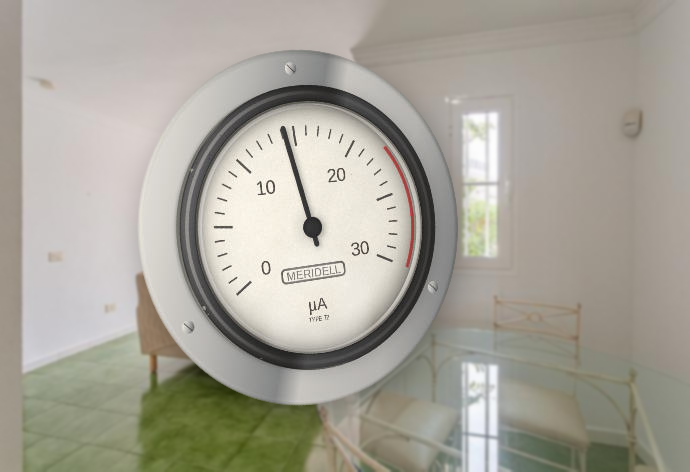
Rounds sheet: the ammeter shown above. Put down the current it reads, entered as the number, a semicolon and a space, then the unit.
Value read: 14; µA
